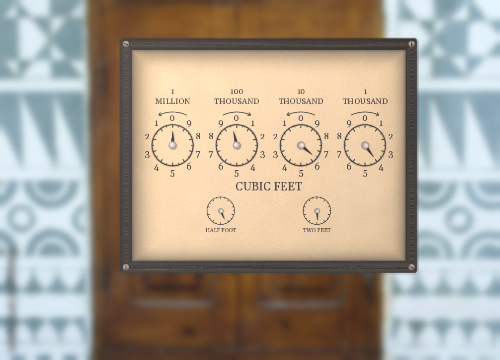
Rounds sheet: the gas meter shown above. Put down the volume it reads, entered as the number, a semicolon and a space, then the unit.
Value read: 996400; ft³
